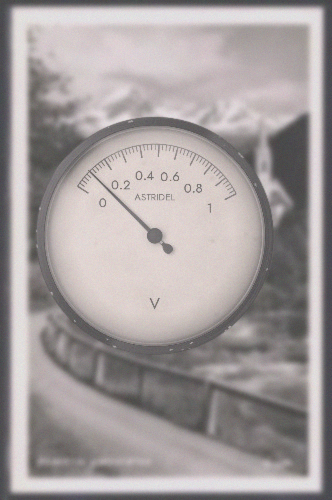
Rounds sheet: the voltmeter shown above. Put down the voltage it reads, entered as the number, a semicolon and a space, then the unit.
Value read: 0.1; V
